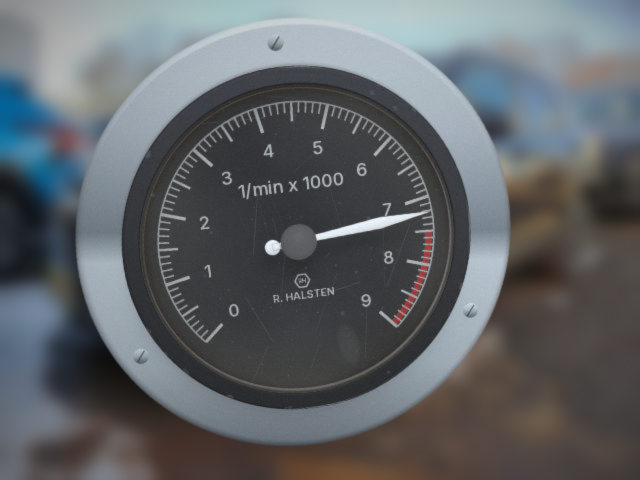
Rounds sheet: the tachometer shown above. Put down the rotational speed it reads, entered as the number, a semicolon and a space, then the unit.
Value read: 7200; rpm
